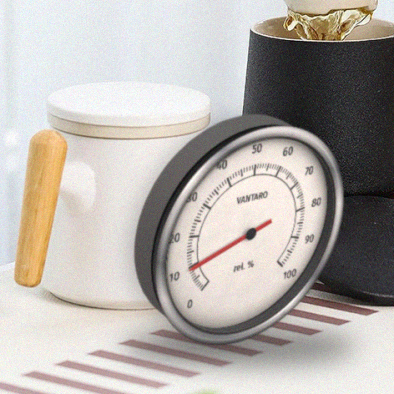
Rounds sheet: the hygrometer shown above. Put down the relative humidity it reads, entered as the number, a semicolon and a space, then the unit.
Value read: 10; %
